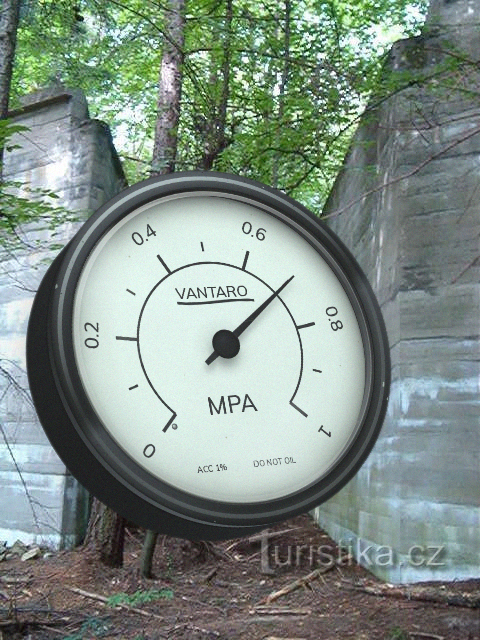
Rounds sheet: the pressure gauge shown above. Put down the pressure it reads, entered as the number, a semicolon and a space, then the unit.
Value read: 0.7; MPa
